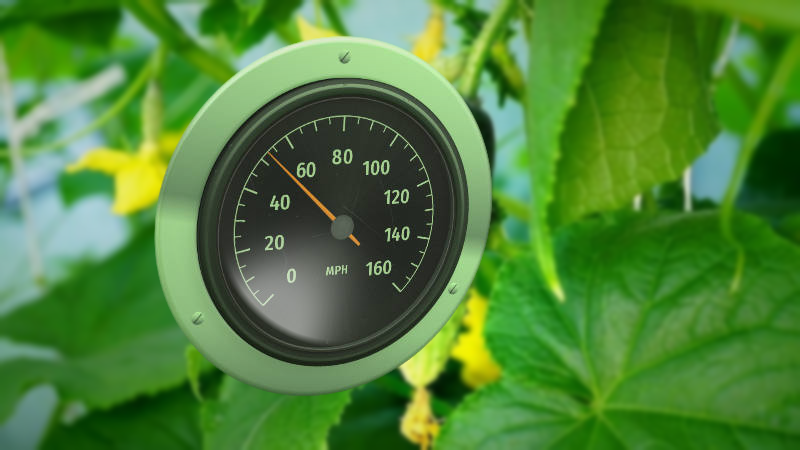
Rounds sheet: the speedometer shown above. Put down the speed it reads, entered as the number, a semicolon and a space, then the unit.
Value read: 52.5; mph
